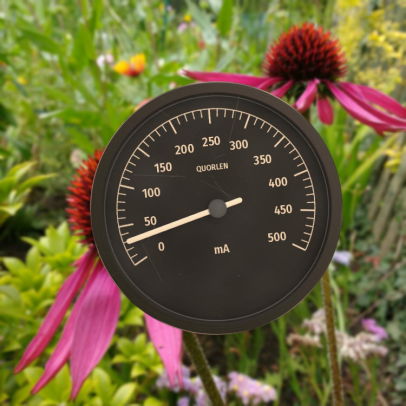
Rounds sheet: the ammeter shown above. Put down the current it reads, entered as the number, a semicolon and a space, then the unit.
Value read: 30; mA
